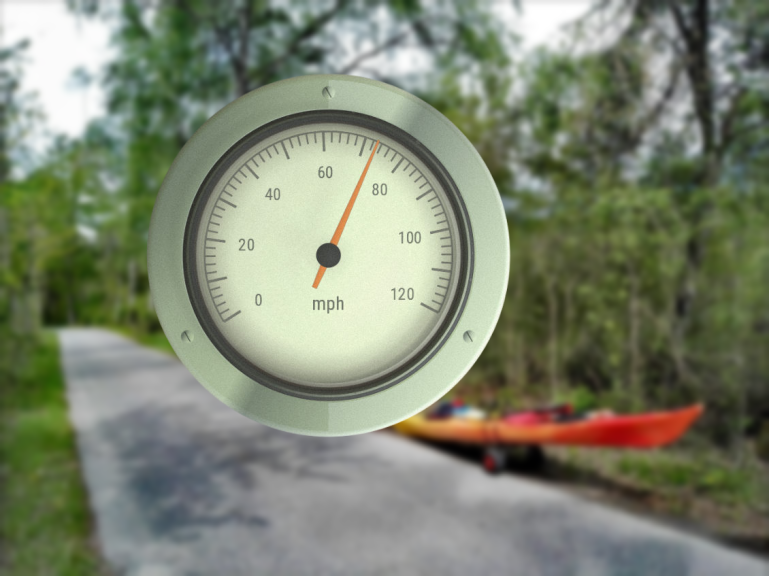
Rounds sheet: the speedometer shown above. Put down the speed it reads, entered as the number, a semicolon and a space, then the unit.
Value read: 73; mph
